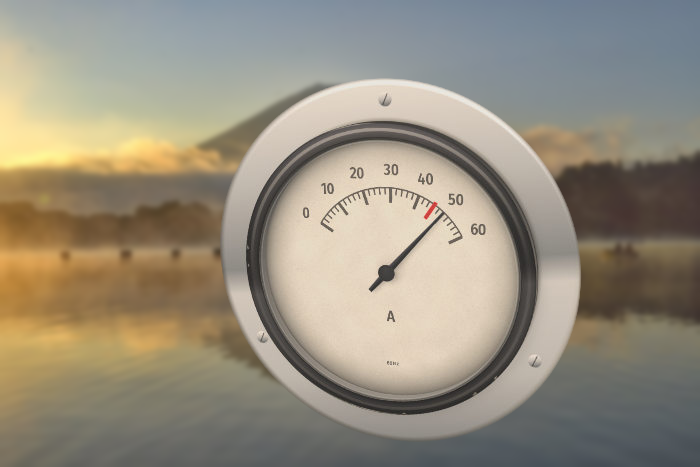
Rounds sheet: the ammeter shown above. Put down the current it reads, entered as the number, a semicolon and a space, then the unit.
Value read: 50; A
